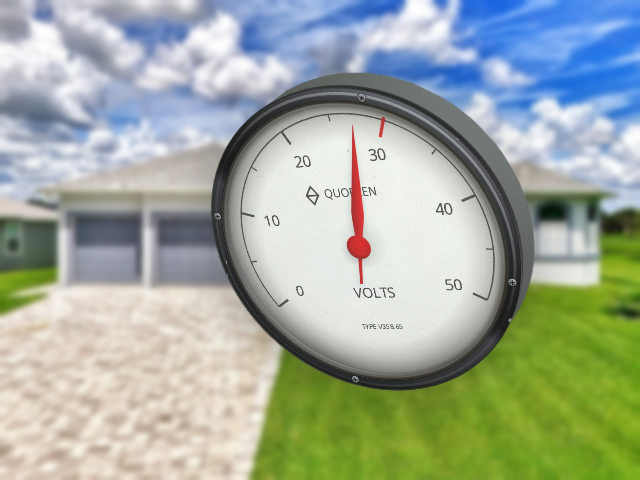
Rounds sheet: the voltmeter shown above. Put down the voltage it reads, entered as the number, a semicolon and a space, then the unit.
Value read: 27.5; V
